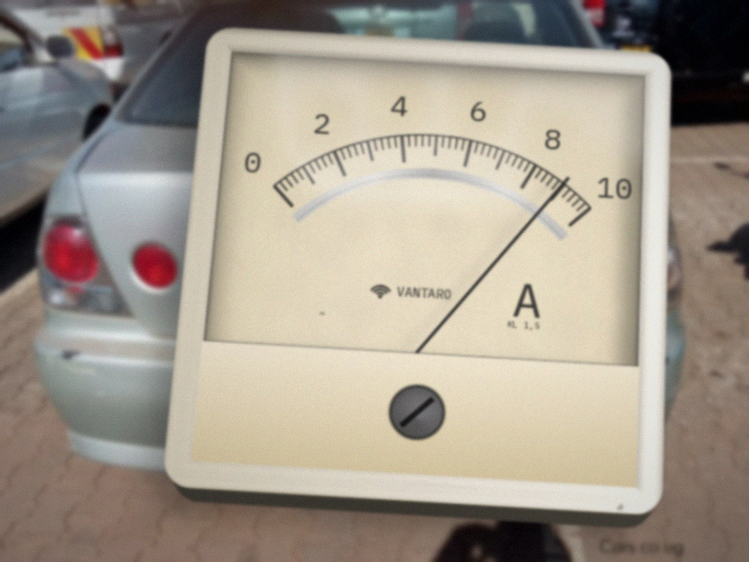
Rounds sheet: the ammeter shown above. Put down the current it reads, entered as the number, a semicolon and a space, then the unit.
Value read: 9; A
